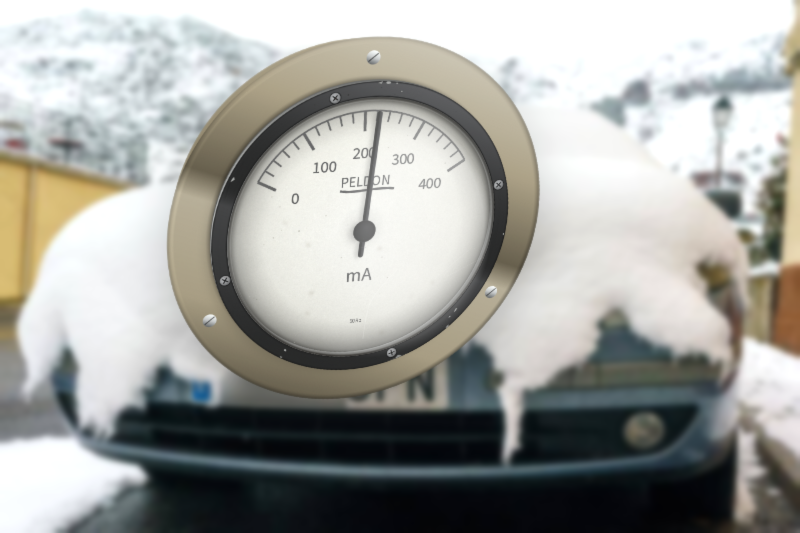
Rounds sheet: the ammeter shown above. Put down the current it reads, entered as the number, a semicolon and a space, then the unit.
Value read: 220; mA
